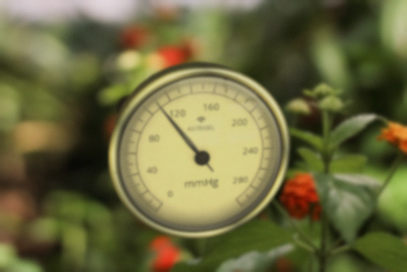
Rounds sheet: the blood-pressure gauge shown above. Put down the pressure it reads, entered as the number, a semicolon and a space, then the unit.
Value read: 110; mmHg
